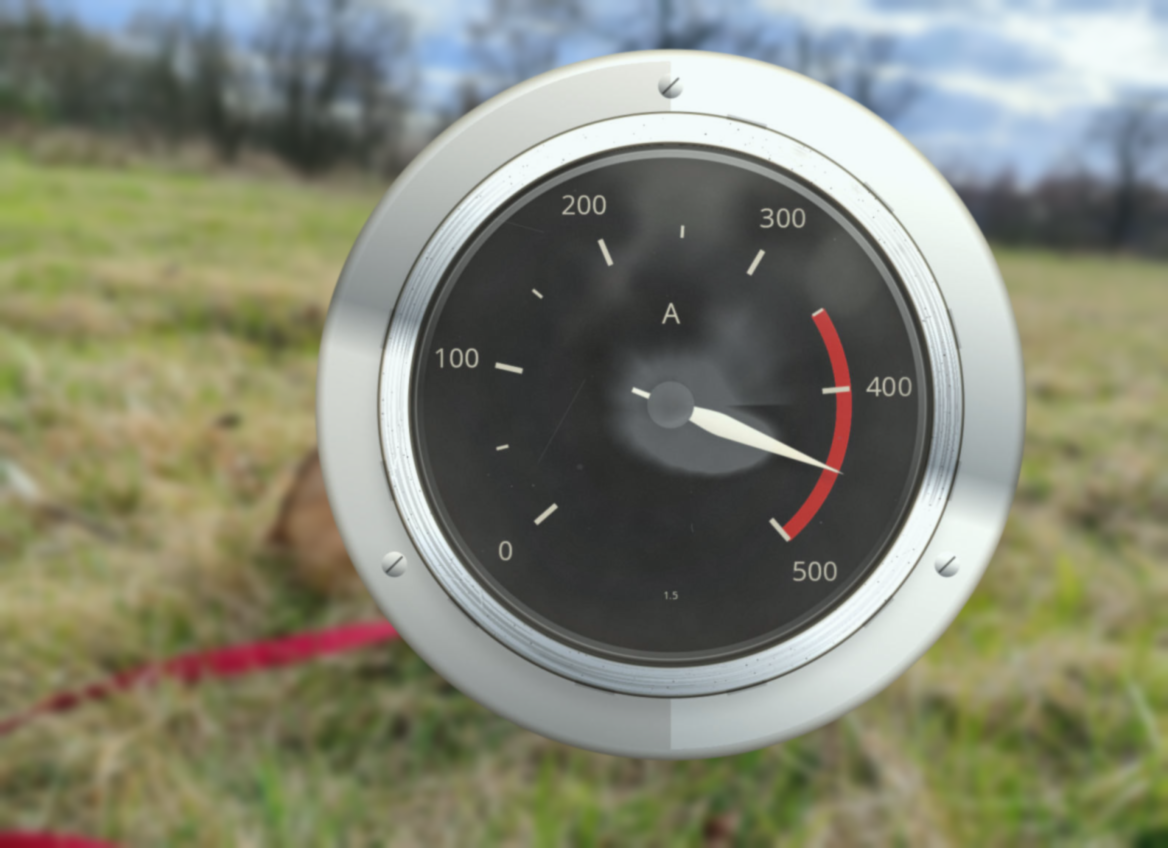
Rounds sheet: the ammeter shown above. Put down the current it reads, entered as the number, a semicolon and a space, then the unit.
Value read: 450; A
